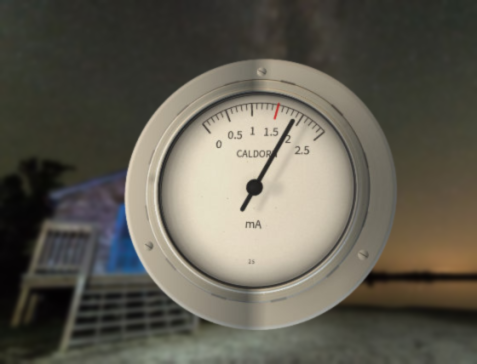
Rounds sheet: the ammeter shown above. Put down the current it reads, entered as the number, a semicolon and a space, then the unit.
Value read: 1.9; mA
